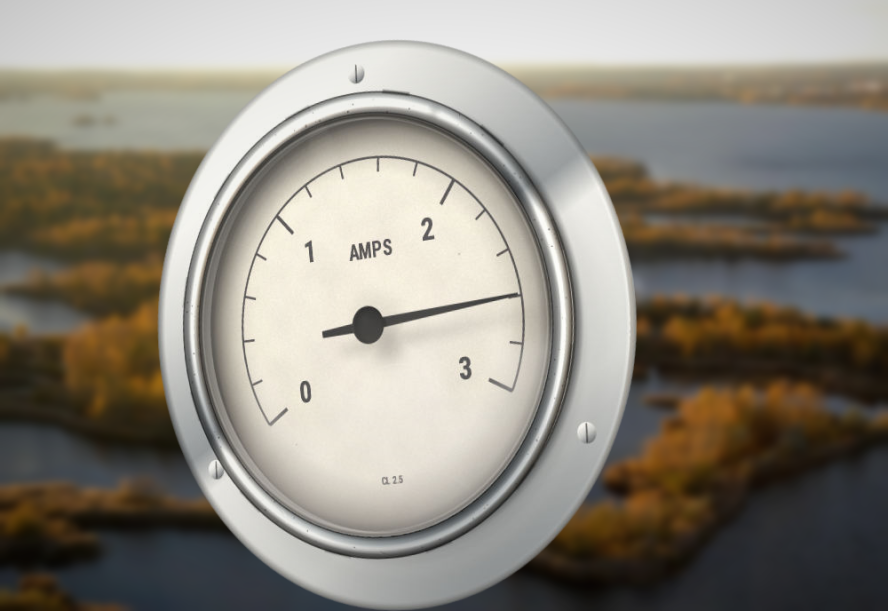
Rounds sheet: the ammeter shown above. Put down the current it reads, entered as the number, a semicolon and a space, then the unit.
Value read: 2.6; A
